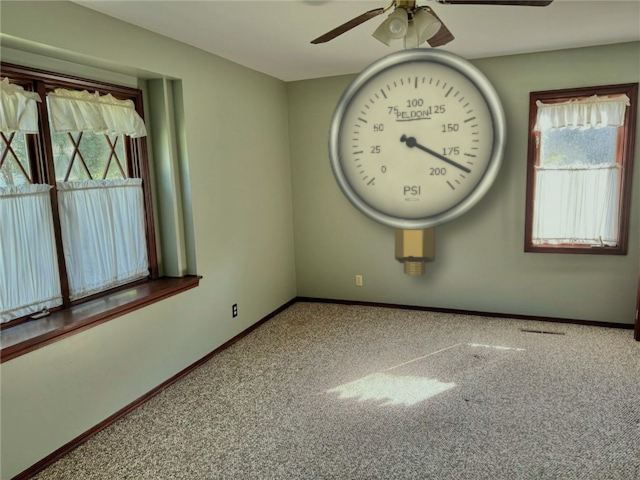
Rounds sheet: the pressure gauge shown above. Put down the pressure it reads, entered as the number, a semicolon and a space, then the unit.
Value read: 185; psi
